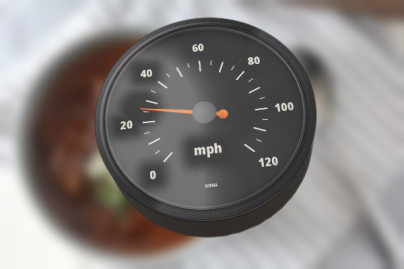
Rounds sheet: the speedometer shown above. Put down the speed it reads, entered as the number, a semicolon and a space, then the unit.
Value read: 25; mph
